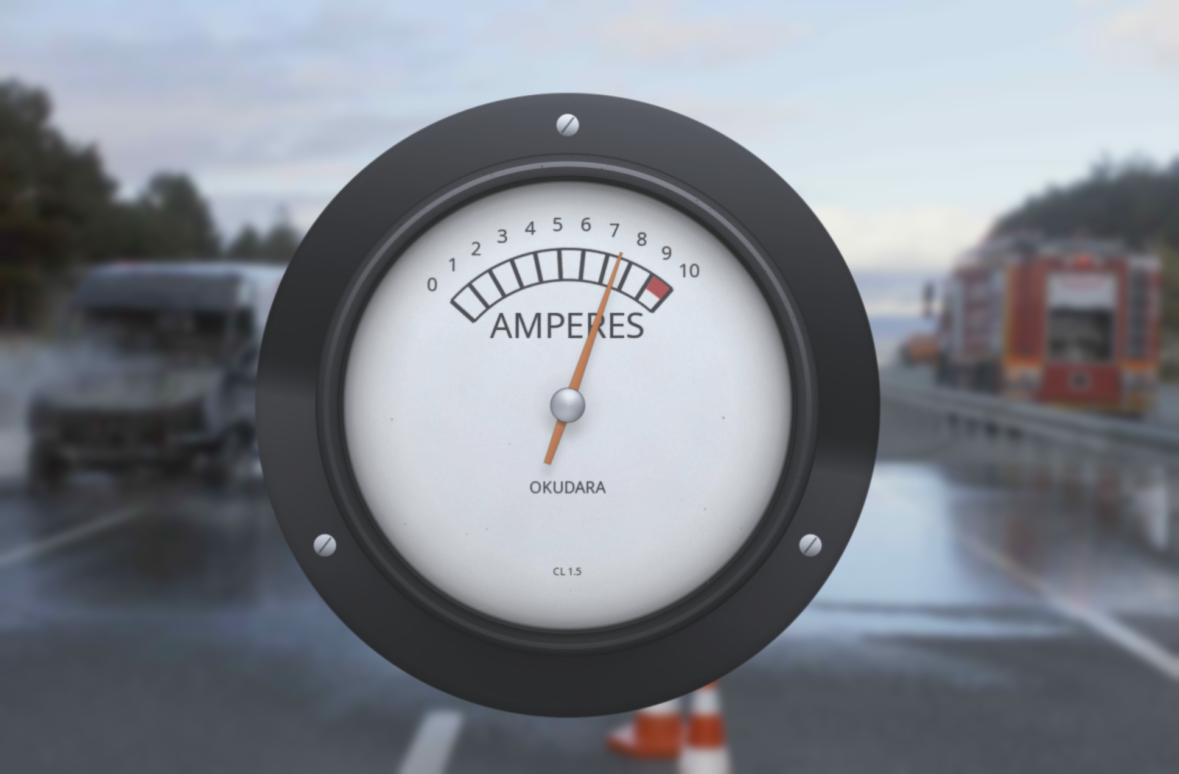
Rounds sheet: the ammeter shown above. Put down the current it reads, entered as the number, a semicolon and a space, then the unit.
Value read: 7.5; A
